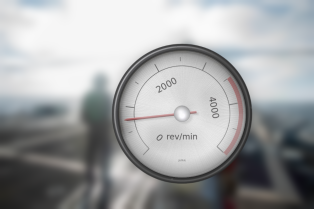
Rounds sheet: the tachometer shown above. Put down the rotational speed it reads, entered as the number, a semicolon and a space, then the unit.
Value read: 750; rpm
